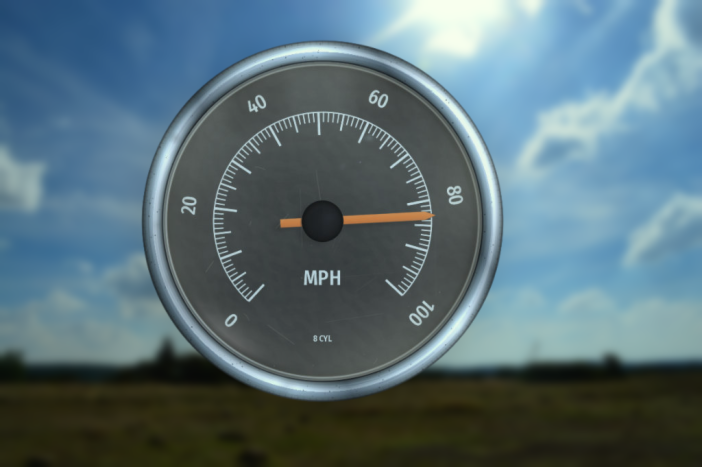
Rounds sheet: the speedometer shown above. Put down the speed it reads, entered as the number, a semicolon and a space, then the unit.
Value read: 83; mph
